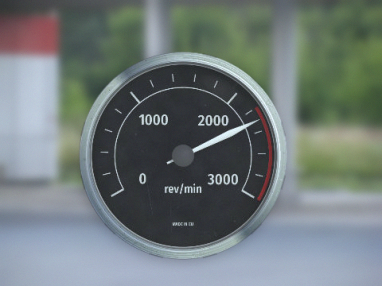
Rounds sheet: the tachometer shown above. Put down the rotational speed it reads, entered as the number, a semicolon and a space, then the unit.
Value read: 2300; rpm
